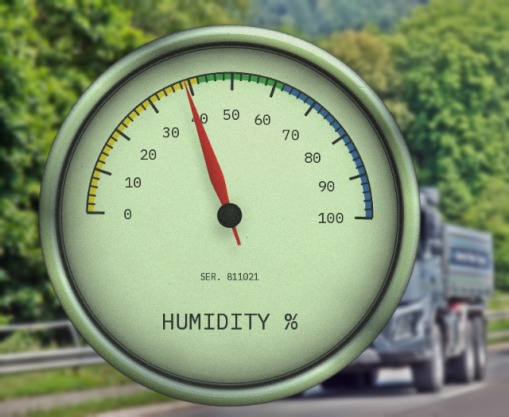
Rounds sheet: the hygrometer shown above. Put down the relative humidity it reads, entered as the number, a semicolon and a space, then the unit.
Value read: 39; %
